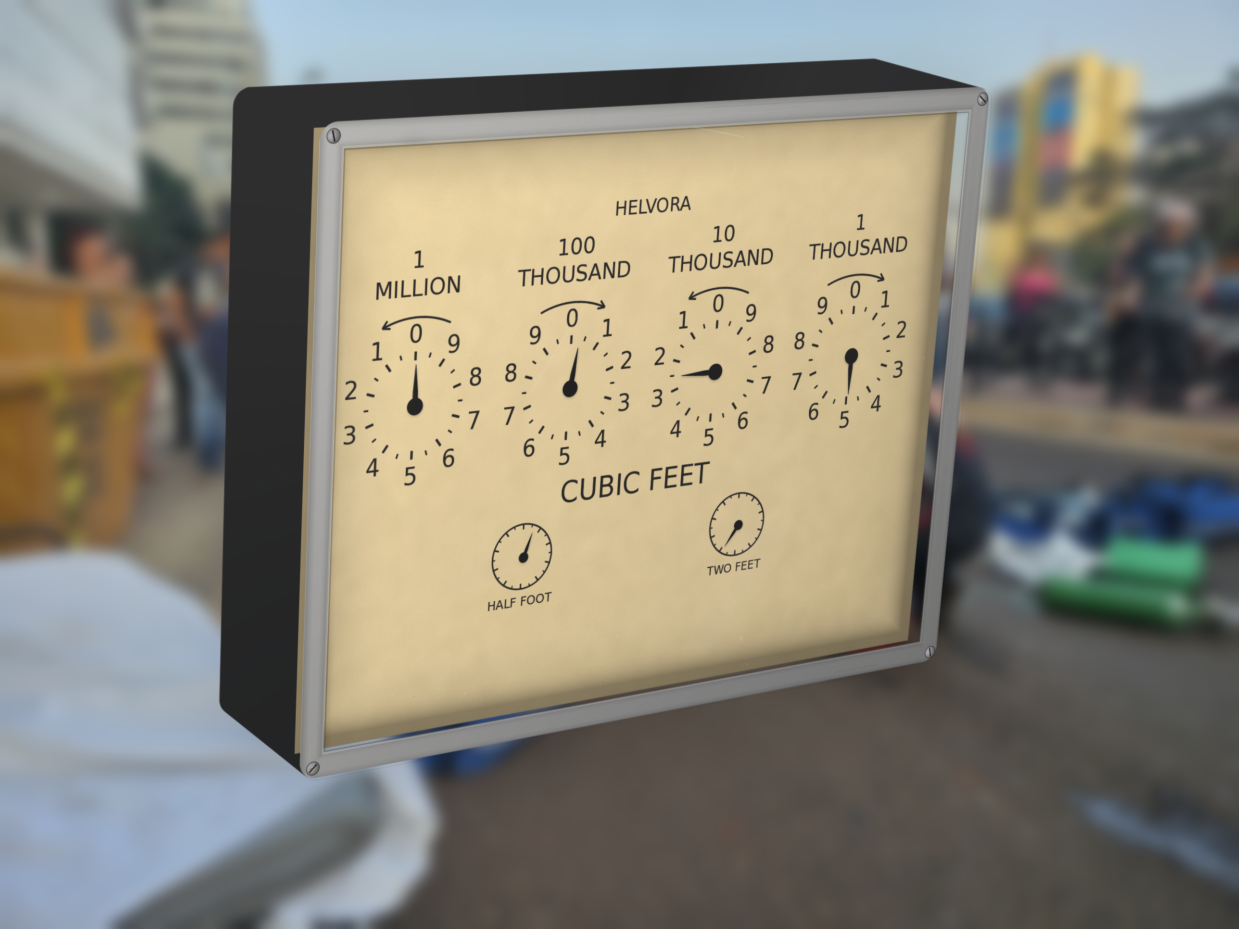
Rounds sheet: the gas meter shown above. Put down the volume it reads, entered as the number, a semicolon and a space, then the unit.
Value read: 2500; ft³
